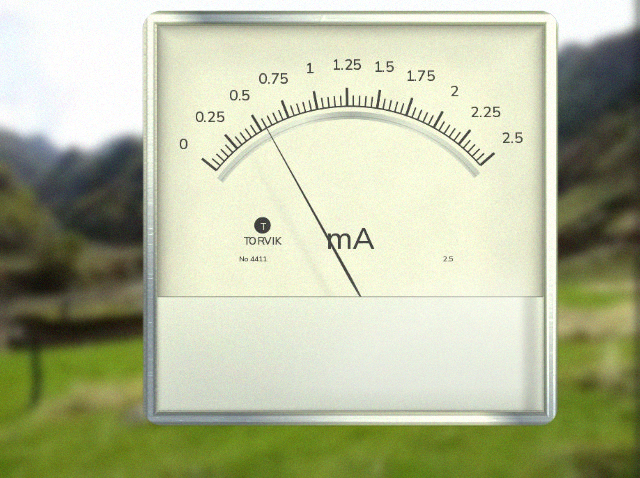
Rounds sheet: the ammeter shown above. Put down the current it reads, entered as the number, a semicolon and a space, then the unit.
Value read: 0.55; mA
